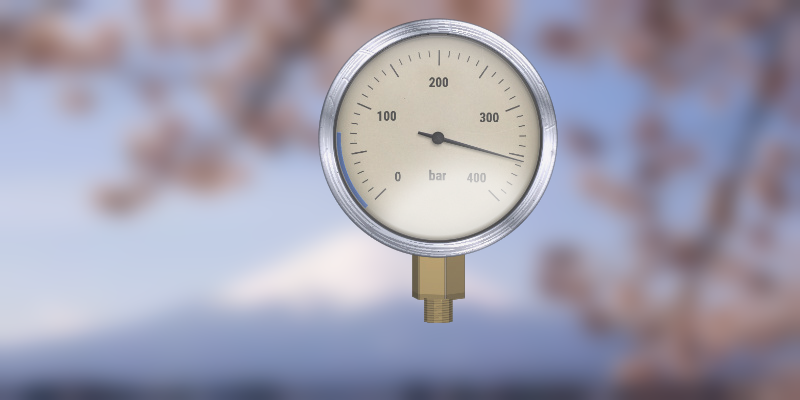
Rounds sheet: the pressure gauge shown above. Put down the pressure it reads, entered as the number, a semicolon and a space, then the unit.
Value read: 355; bar
